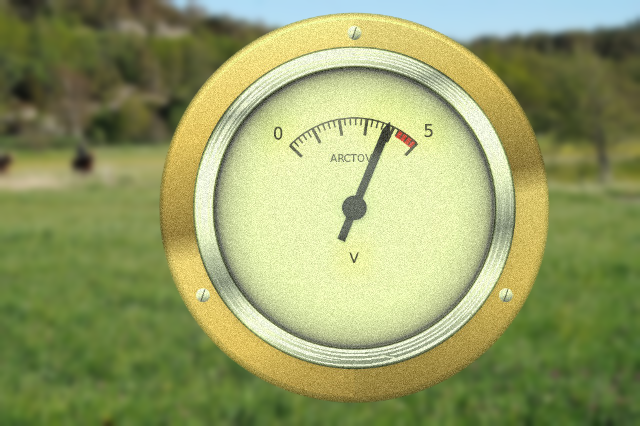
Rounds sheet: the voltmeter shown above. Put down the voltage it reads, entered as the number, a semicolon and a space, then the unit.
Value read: 3.8; V
